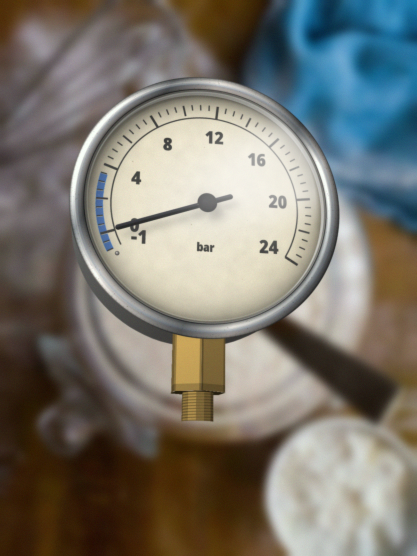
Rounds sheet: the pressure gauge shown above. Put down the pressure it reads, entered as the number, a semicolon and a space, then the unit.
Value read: 0; bar
